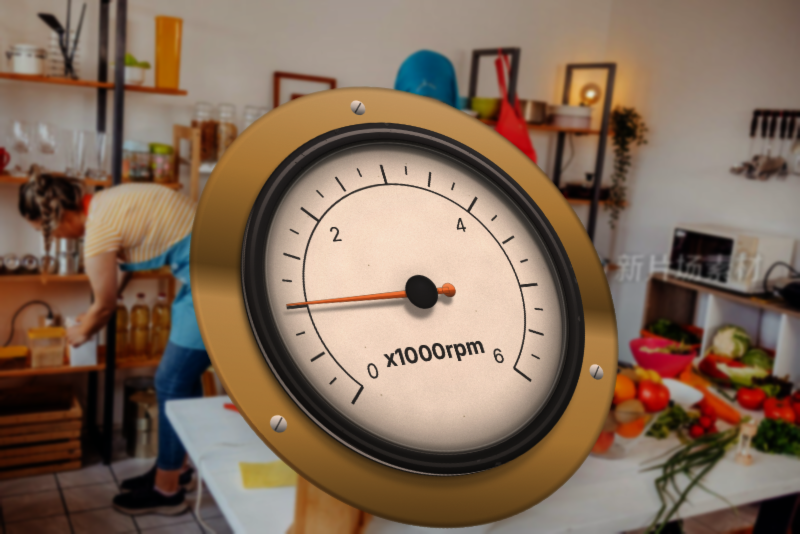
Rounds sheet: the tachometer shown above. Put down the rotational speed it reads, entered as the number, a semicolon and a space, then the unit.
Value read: 1000; rpm
